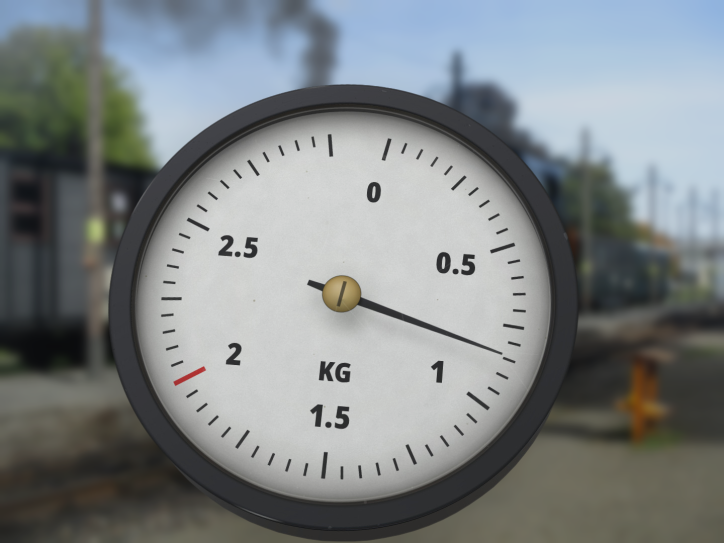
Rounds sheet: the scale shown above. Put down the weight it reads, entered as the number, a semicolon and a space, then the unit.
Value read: 0.85; kg
